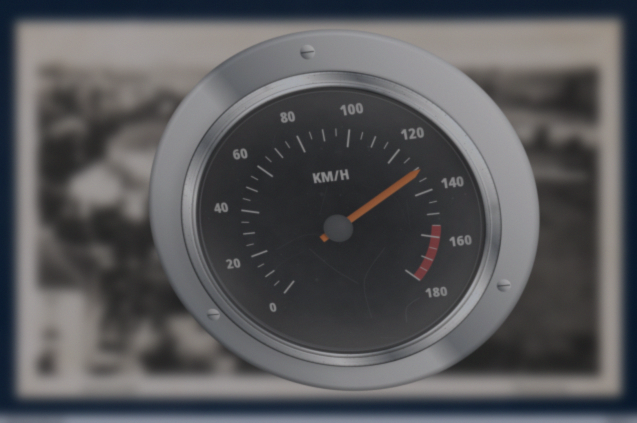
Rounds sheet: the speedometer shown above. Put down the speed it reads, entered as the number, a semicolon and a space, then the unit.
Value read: 130; km/h
